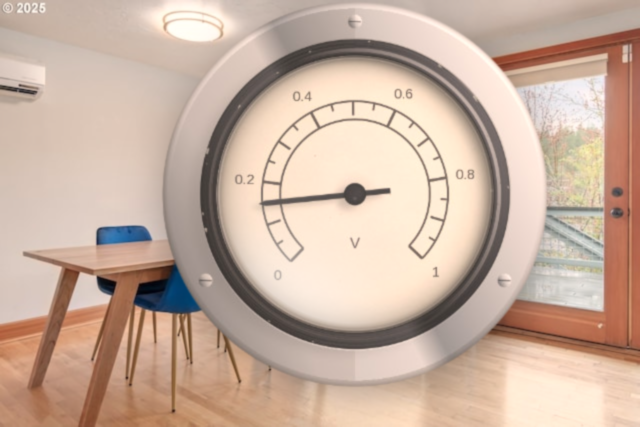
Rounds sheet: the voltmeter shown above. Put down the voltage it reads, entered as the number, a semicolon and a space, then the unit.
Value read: 0.15; V
